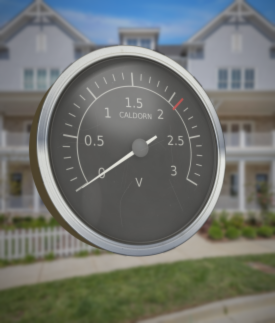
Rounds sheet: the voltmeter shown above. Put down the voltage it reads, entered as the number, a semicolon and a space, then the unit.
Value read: 0; V
